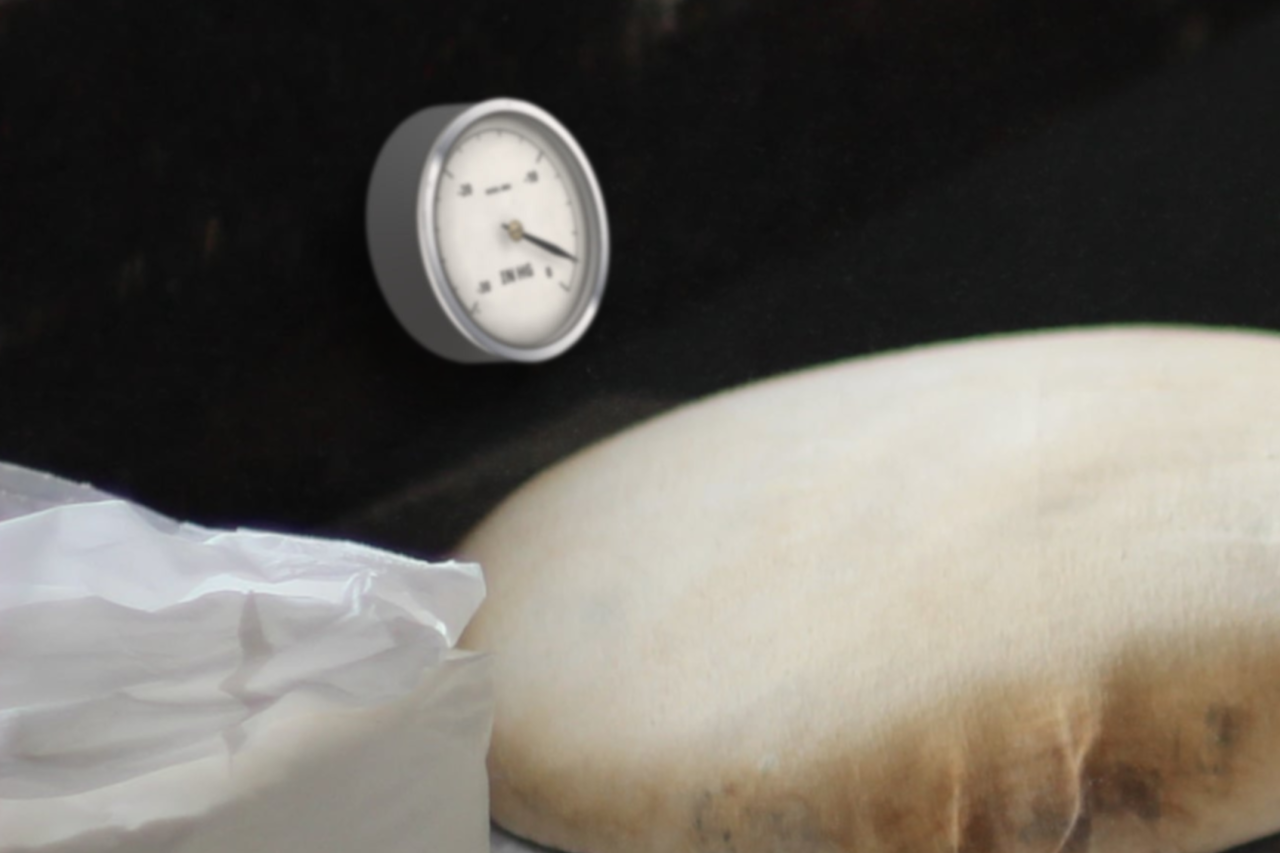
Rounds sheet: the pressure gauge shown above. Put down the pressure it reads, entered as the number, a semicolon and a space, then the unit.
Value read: -2; inHg
